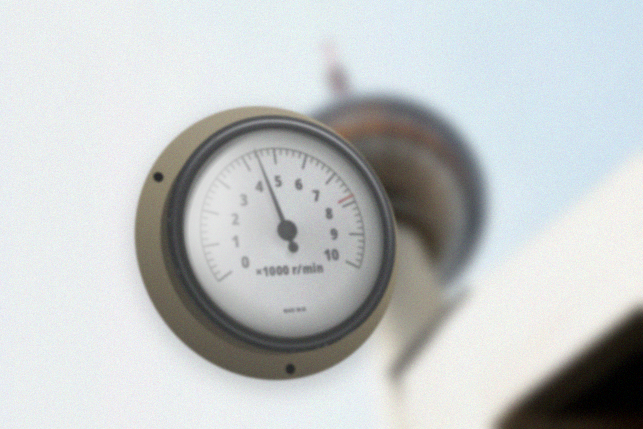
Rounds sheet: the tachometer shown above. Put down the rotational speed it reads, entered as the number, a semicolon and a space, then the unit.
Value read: 4400; rpm
